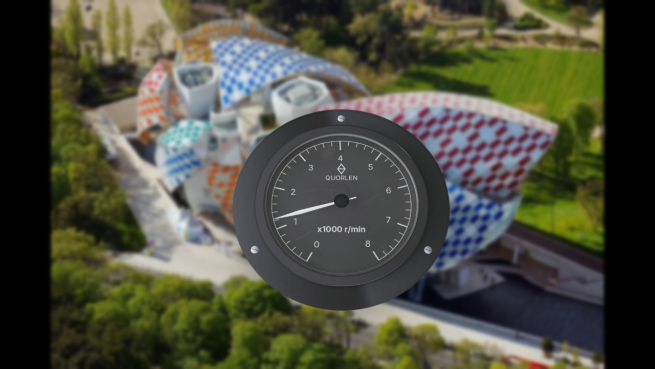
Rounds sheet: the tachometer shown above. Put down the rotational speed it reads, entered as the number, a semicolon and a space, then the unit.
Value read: 1200; rpm
